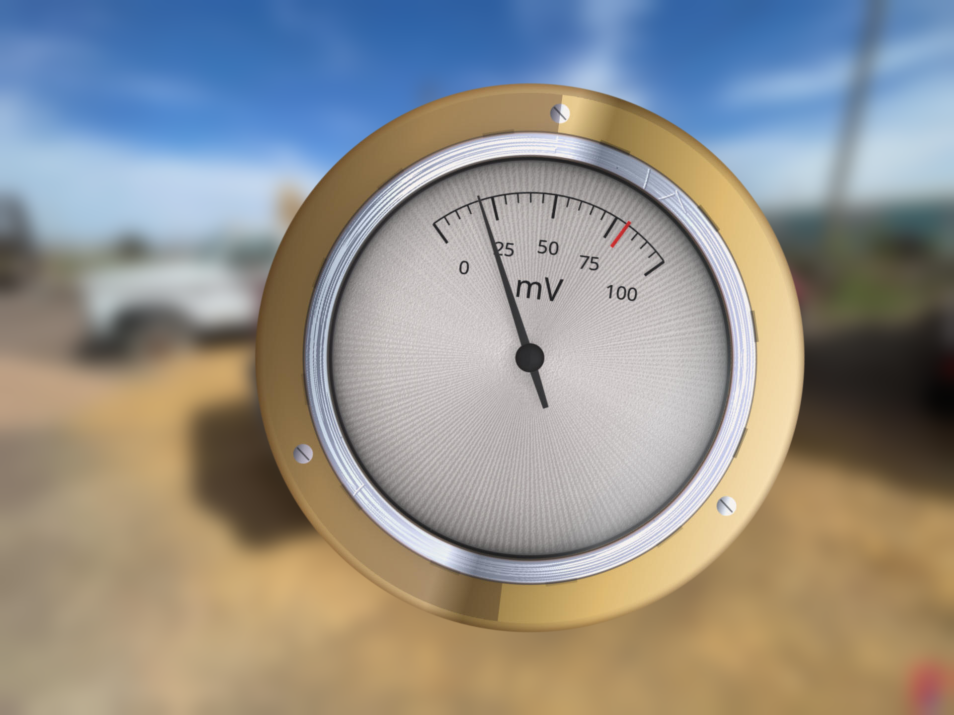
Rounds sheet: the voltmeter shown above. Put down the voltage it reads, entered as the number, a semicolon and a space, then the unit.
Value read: 20; mV
